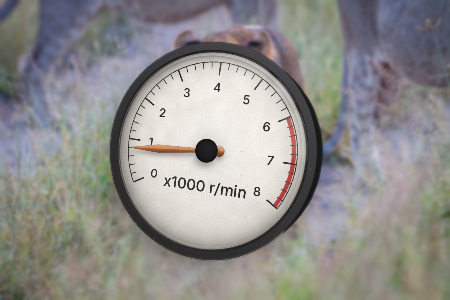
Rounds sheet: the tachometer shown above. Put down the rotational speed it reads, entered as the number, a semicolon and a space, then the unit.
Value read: 800; rpm
